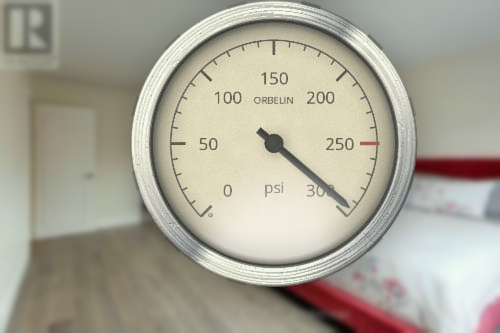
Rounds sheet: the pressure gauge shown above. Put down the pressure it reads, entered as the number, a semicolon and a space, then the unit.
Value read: 295; psi
